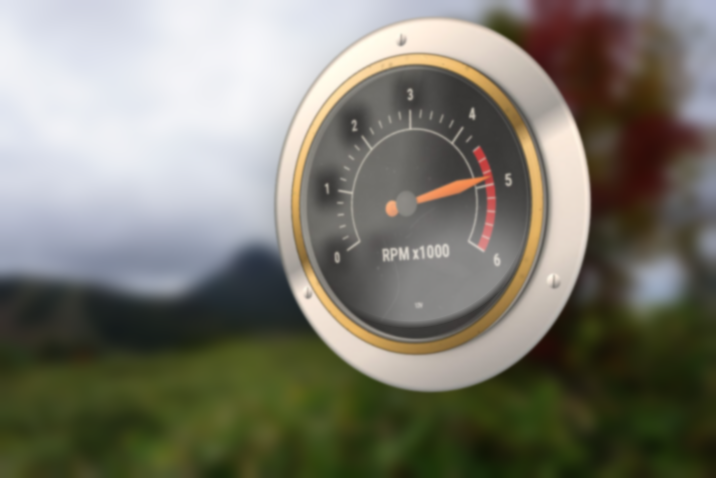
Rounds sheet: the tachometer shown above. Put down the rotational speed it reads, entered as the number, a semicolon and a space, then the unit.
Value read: 4900; rpm
